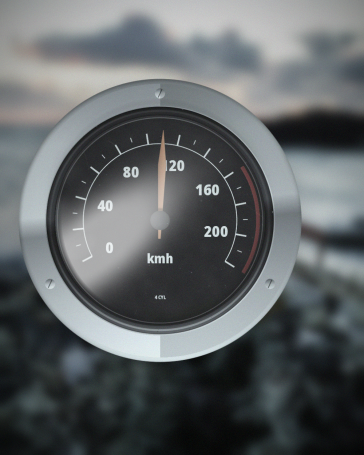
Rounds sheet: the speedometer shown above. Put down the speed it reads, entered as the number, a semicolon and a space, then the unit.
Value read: 110; km/h
